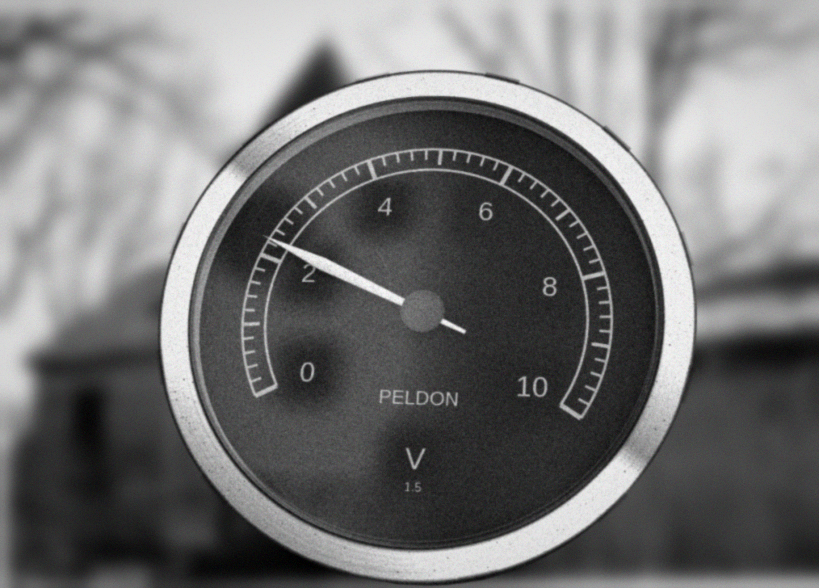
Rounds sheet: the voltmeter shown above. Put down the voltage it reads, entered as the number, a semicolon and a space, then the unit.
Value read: 2.2; V
